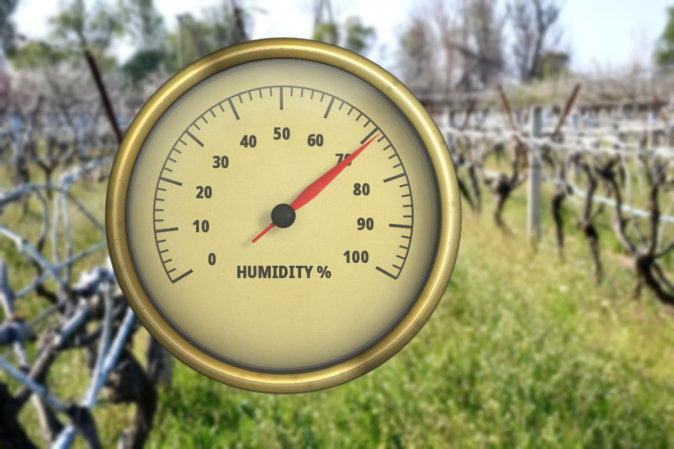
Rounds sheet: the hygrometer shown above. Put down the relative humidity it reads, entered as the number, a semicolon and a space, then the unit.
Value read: 71; %
